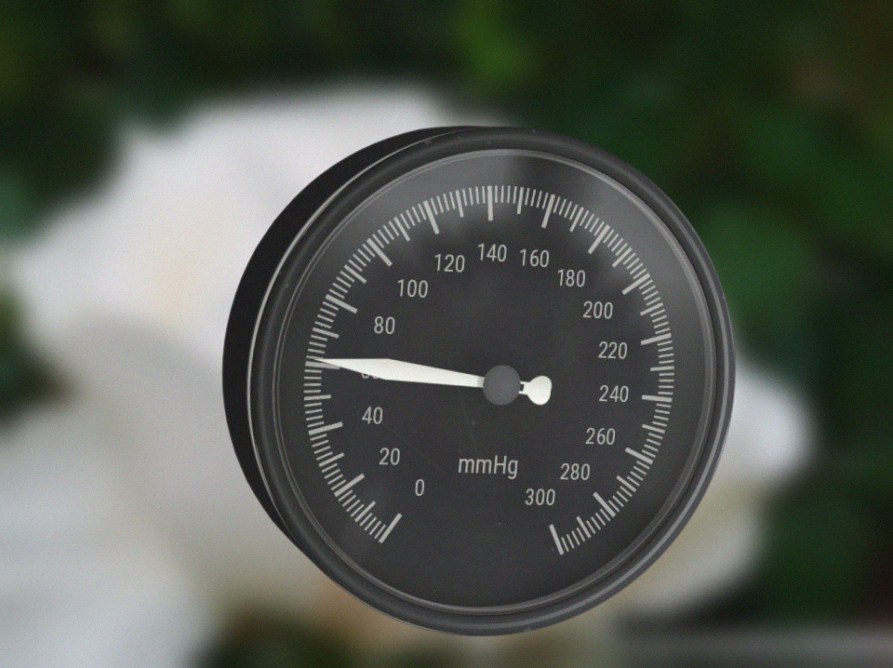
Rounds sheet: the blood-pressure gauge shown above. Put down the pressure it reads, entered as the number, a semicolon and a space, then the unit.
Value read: 62; mmHg
